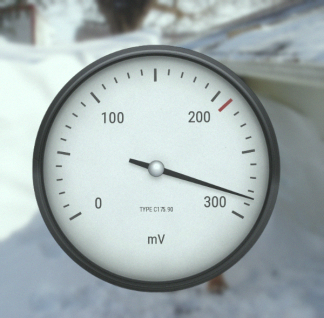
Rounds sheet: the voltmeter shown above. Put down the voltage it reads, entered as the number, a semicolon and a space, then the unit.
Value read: 285; mV
